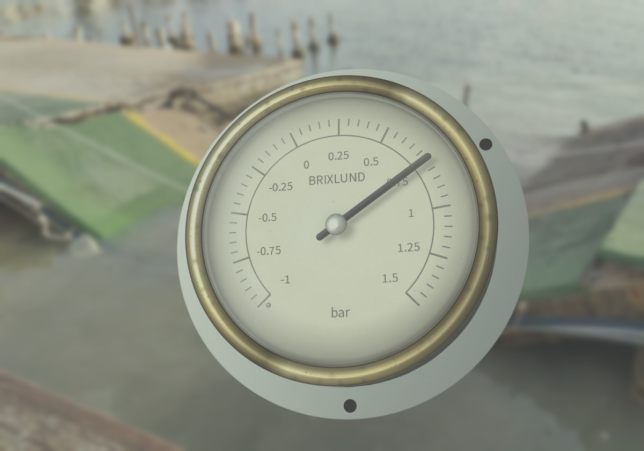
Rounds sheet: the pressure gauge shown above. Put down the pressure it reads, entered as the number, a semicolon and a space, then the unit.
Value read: 0.75; bar
